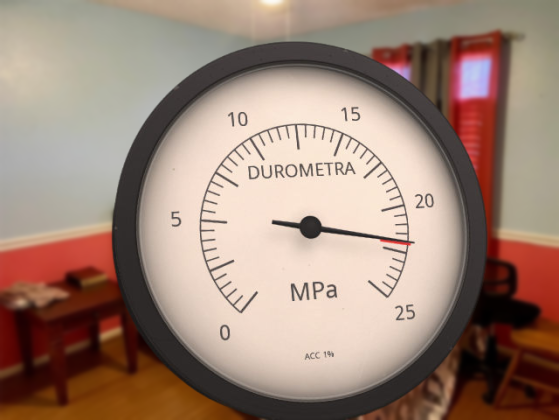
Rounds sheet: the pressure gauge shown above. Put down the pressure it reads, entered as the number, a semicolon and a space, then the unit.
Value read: 22; MPa
